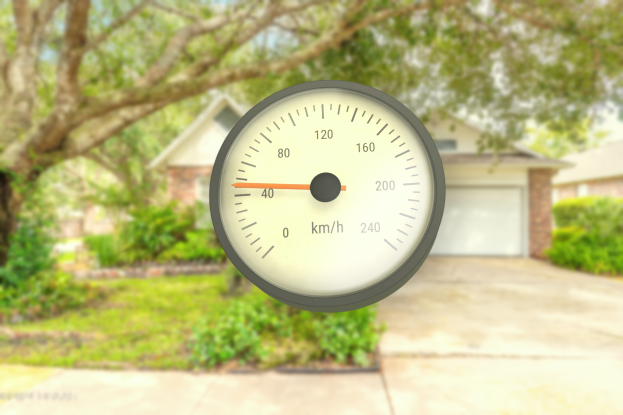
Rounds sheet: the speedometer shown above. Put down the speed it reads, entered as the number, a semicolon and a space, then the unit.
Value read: 45; km/h
